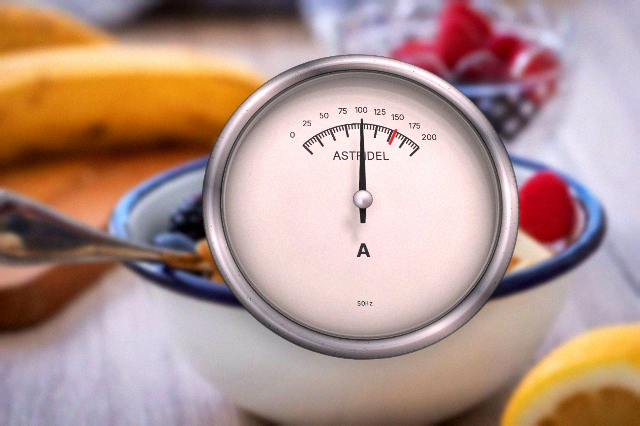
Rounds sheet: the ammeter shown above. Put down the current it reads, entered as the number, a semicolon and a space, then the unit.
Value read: 100; A
